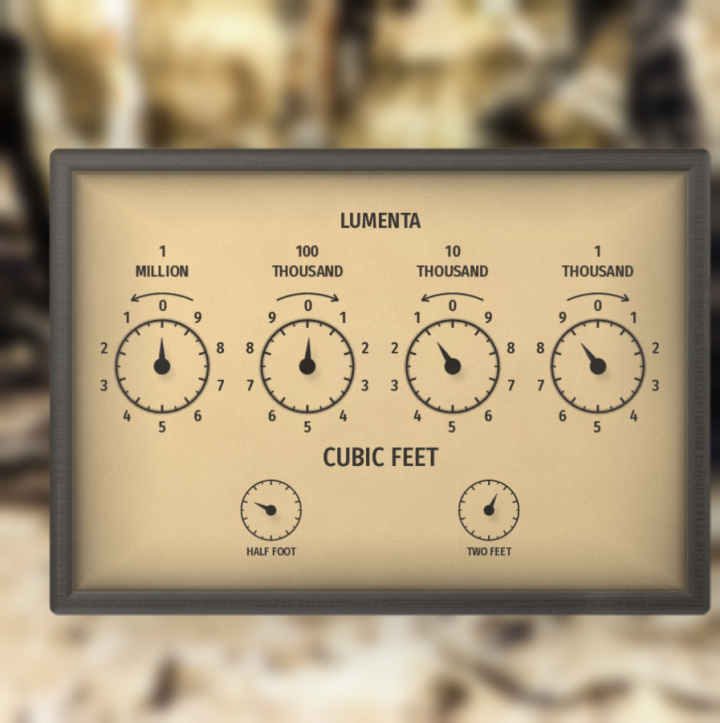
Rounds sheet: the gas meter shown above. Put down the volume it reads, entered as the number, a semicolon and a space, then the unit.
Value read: 900; ft³
